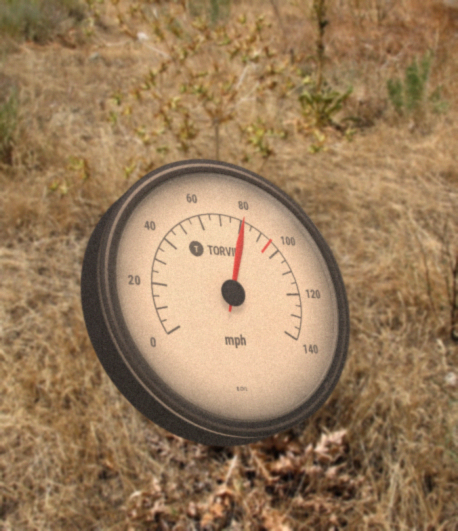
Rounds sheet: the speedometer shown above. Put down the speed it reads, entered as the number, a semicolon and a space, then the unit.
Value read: 80; mph
